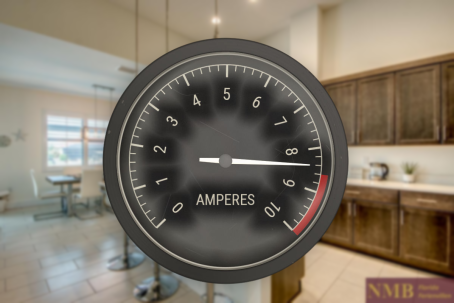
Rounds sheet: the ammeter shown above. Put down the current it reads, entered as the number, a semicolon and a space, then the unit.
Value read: 8.4; A
